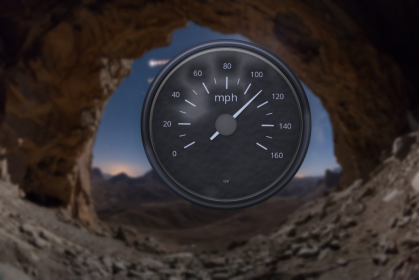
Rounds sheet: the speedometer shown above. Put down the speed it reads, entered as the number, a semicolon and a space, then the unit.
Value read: 110; mph
